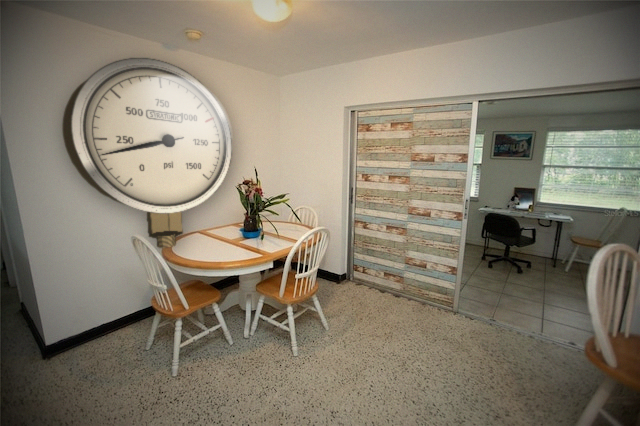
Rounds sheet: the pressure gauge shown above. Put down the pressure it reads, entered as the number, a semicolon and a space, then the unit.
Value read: 175; psi
